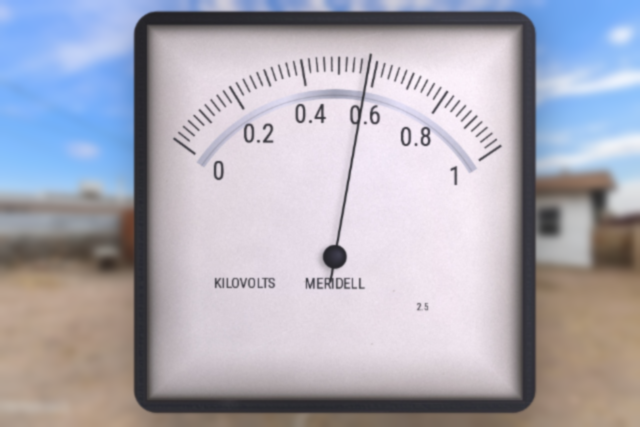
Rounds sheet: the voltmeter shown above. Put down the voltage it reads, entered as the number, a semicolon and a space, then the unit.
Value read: 0.58; kV
